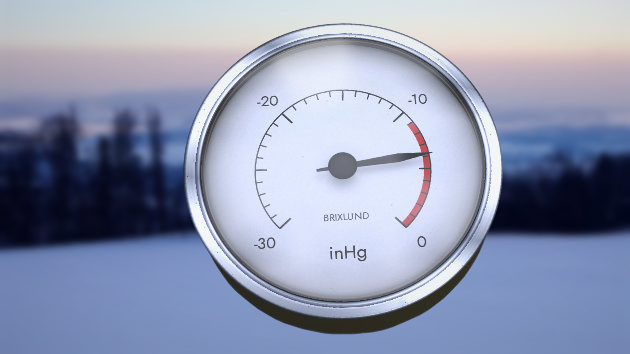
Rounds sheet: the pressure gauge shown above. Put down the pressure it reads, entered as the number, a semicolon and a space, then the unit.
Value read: -6; inHg
